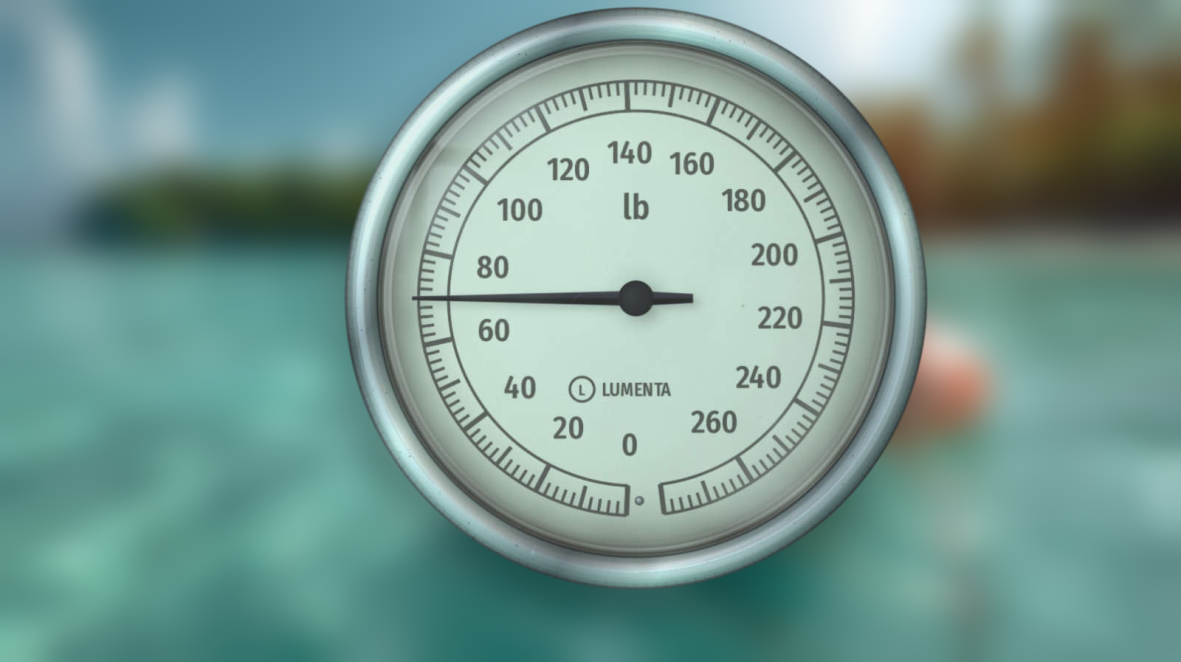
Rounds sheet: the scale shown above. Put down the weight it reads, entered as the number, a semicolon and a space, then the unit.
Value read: 70; lb
